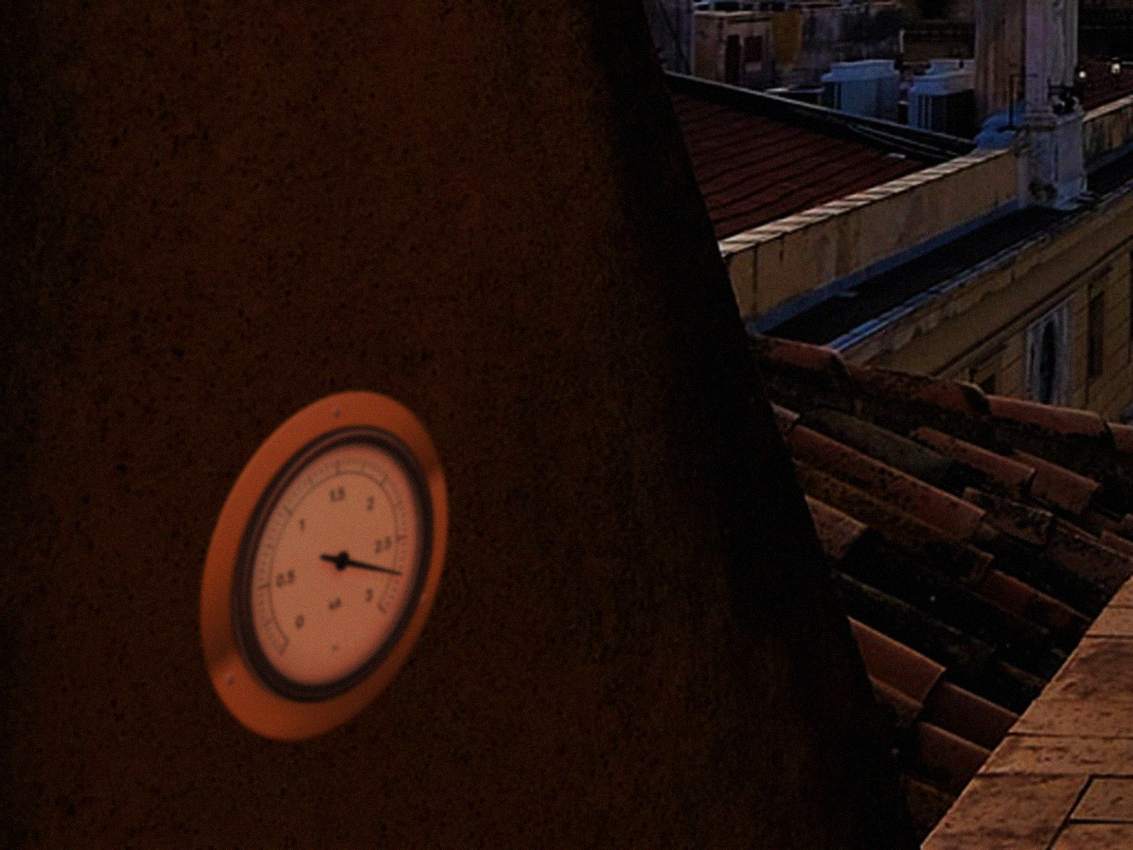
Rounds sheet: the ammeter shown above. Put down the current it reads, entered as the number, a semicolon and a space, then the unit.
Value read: 2.75; kA
